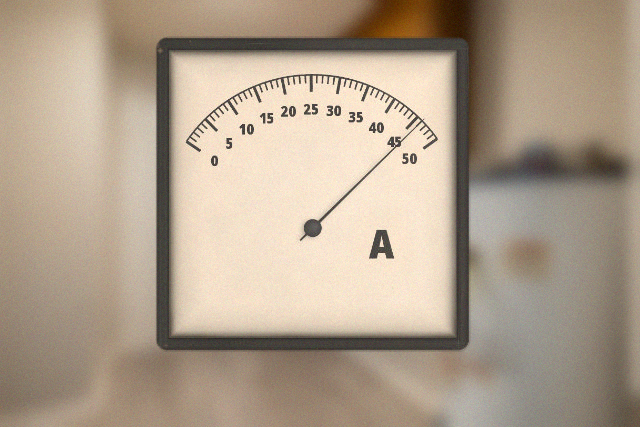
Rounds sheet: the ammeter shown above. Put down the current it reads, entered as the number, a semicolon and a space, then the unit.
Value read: 46; A
